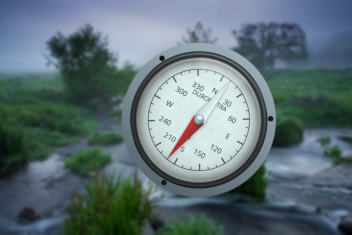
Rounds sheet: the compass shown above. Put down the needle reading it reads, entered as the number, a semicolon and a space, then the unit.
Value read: 190; °
